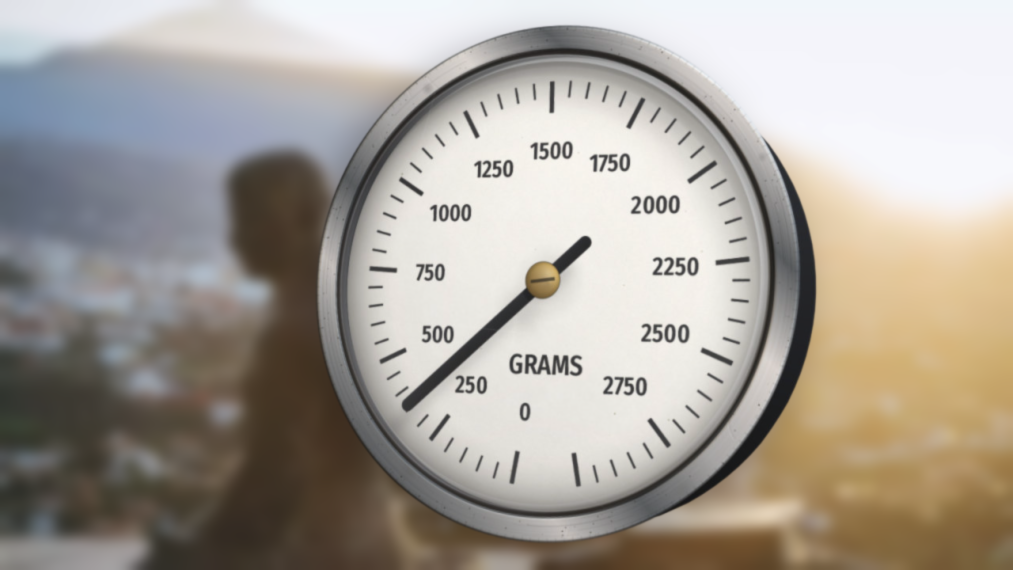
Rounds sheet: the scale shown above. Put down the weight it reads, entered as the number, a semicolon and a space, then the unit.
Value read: 350; g
